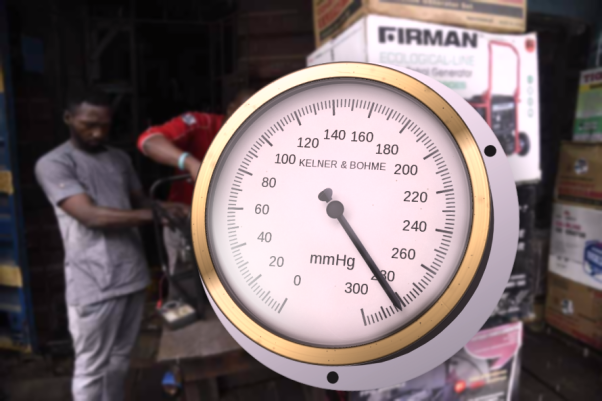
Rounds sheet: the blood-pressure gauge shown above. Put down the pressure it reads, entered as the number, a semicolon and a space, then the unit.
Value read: 282; mmHg
